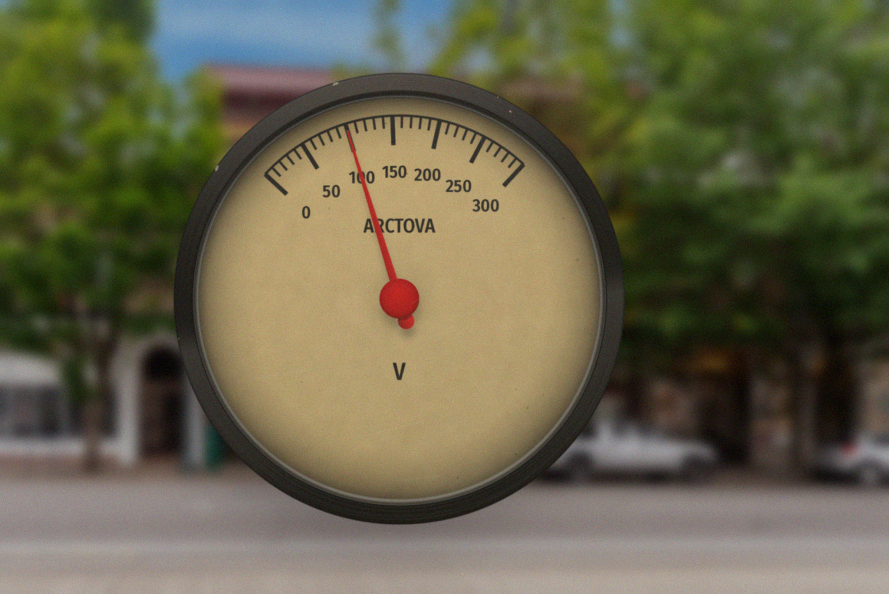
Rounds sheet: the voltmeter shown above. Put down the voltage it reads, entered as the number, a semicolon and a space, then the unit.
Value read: 100; V
